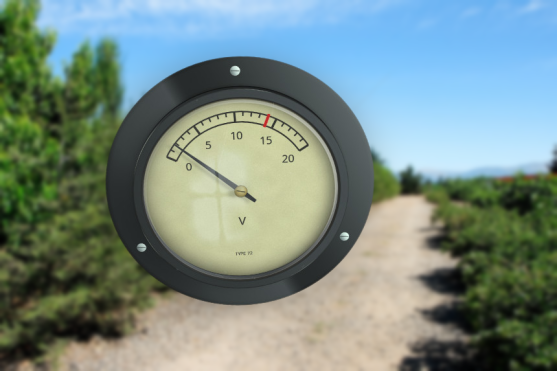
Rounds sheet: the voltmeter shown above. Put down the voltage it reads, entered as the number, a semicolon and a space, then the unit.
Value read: 2; V
